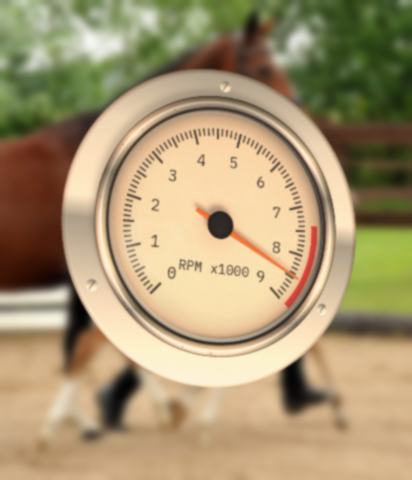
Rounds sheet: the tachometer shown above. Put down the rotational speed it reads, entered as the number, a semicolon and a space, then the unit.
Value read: 8500; rpm
